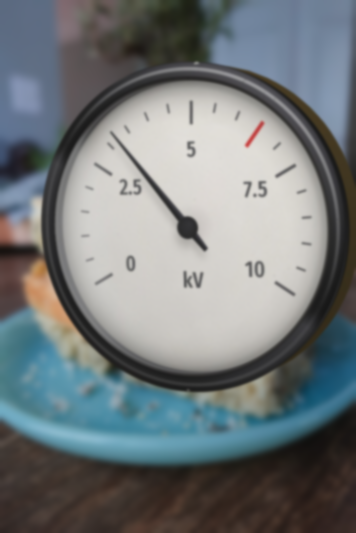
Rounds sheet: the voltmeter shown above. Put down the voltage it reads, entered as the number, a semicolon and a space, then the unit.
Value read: 3.25; kV
